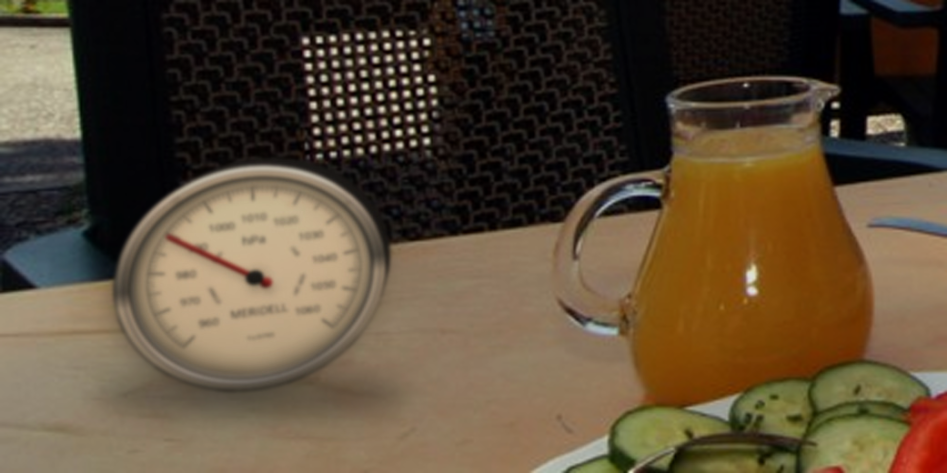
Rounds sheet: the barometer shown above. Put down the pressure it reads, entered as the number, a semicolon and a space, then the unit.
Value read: 990; hPa
